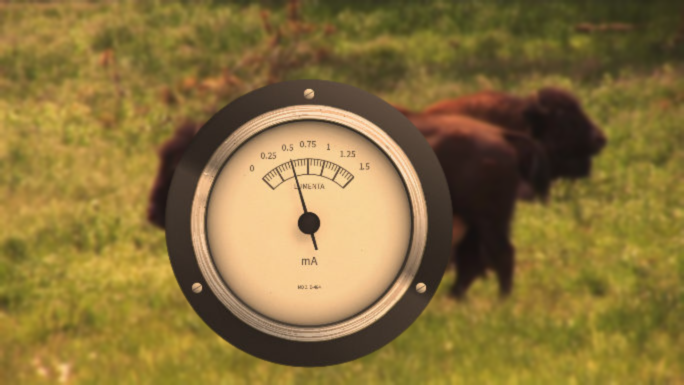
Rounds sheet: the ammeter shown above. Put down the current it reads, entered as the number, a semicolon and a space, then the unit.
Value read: 0.5; mA
